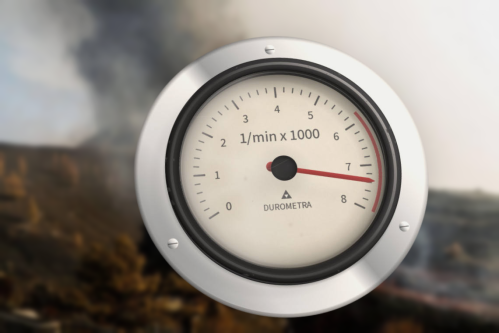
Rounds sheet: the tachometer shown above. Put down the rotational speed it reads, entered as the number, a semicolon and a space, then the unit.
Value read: 7400; rpm
